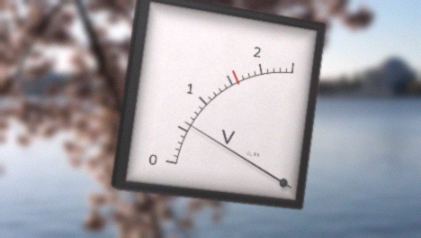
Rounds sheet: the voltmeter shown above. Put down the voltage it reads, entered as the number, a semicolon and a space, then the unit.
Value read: 0.6; V
